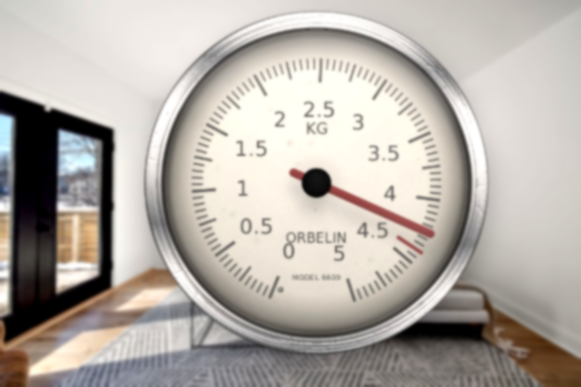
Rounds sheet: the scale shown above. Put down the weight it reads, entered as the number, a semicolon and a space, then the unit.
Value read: 4.25; kg
